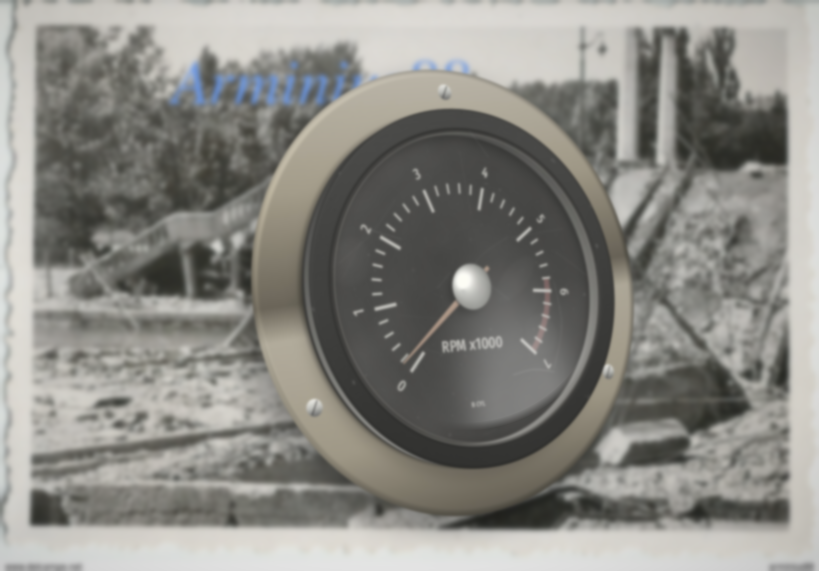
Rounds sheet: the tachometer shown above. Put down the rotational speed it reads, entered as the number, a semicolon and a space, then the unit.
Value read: 200; rpm
